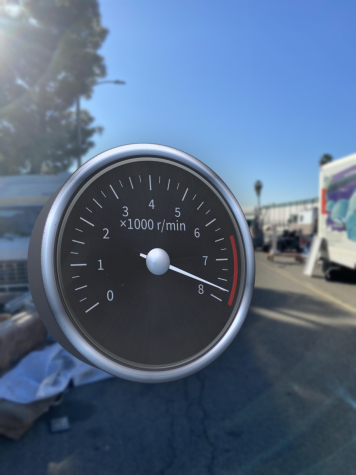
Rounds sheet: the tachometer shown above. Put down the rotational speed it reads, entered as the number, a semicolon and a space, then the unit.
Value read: 7750; rpm
